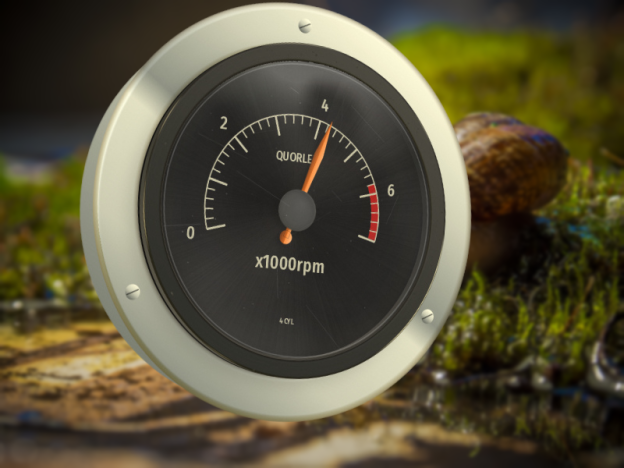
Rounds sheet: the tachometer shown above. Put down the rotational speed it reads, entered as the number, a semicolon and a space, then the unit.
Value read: 4200; rpm
